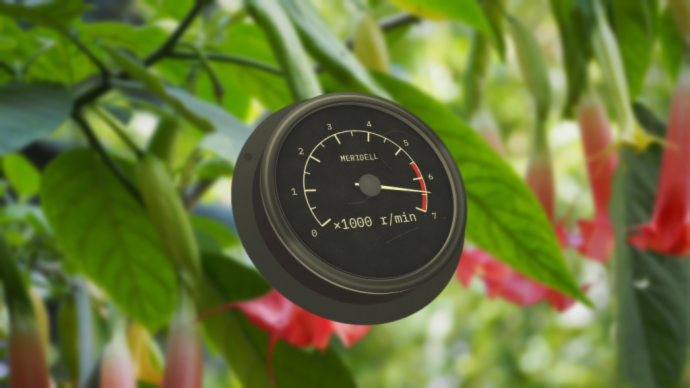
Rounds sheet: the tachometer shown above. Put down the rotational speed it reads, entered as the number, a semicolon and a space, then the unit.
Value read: 6500; rpm
